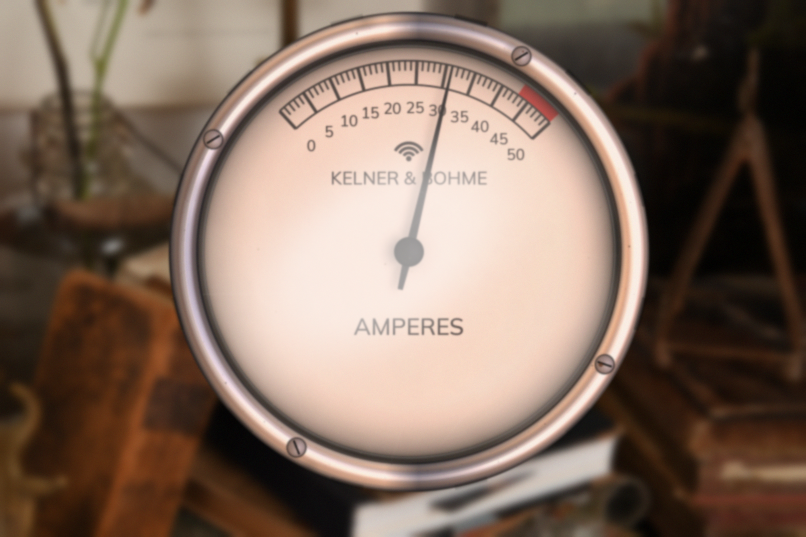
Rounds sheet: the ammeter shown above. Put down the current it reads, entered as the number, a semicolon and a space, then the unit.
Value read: 31; A
